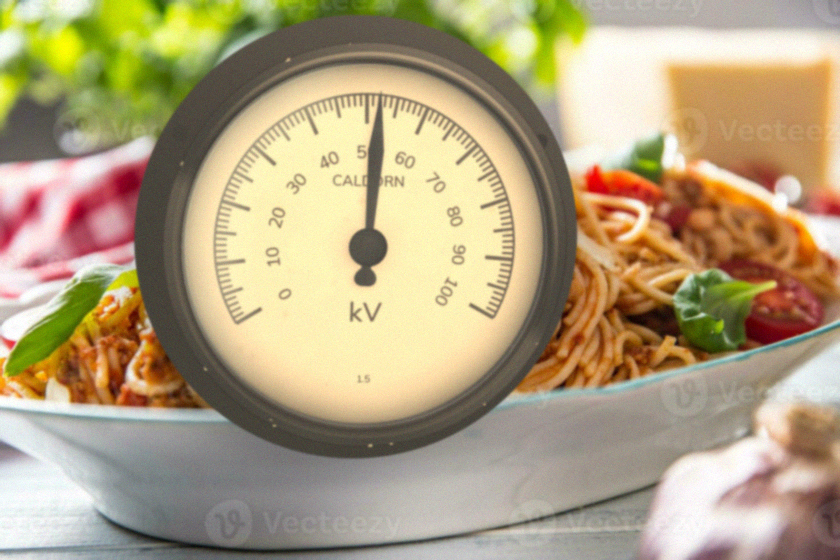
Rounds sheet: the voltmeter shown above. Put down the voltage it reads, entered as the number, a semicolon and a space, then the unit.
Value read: 52; kV
